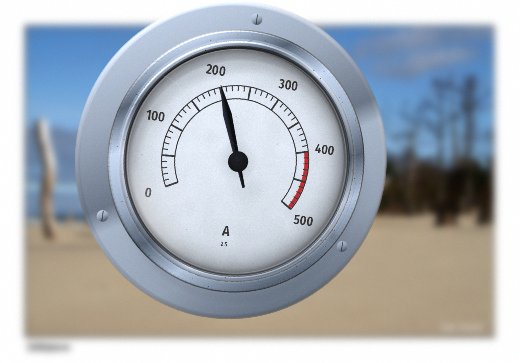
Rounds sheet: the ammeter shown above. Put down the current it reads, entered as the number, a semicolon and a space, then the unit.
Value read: 200; A
